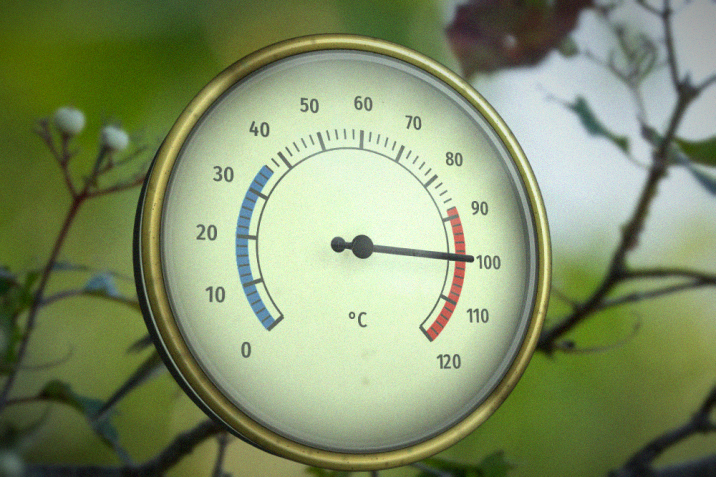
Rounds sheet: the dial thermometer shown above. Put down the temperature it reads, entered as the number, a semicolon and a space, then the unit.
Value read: 100; °C
